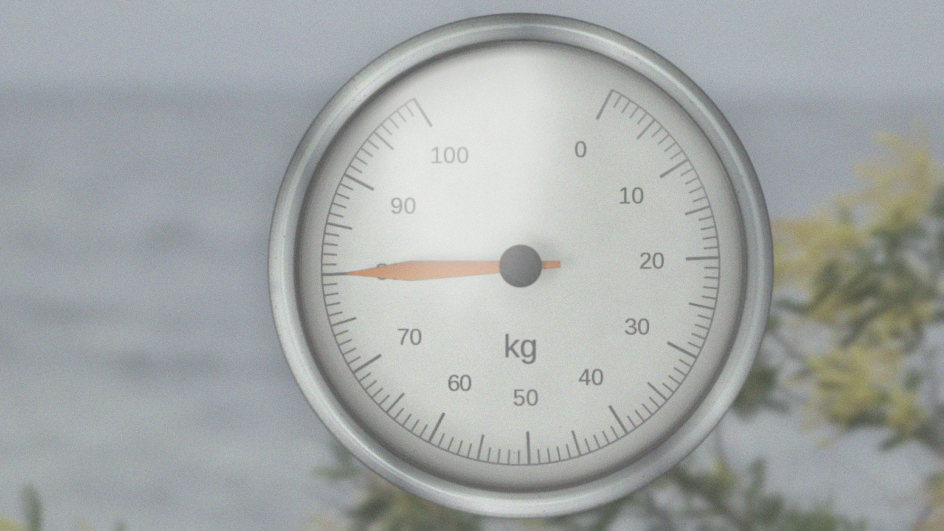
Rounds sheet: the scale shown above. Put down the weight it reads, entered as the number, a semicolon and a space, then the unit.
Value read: 80; kg
